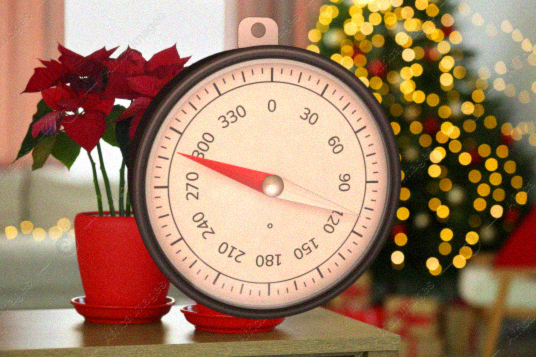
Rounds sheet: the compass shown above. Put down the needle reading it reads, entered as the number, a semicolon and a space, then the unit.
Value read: 290; °
